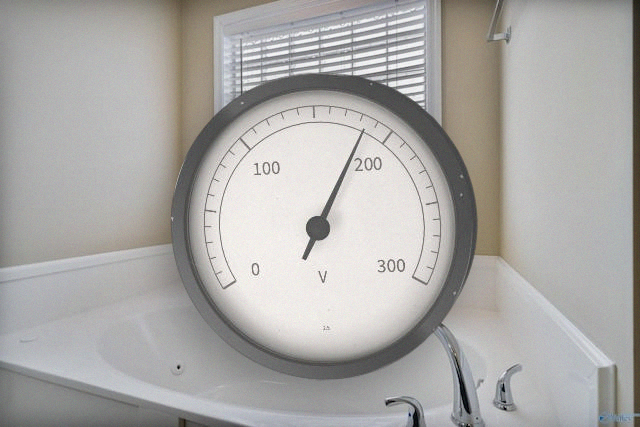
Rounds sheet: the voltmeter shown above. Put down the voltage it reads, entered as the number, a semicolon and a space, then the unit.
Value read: 185; V
